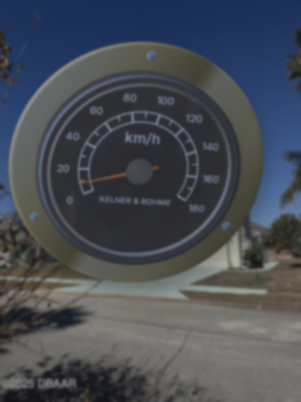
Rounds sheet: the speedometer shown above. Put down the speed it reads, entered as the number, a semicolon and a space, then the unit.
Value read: 10; km/h
